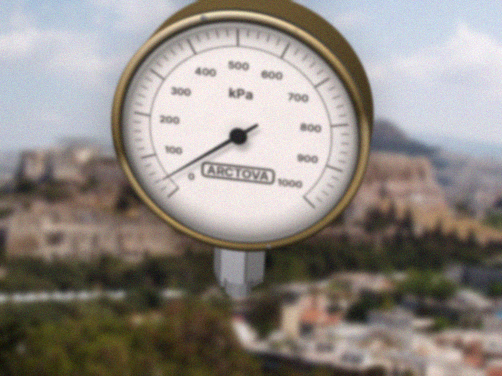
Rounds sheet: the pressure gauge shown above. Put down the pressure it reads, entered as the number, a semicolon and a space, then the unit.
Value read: 40; kPa
